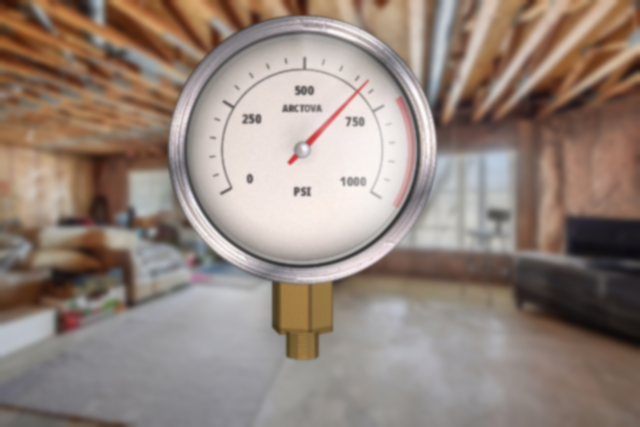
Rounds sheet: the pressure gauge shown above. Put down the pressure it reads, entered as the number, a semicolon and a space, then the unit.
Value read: 675; psi
